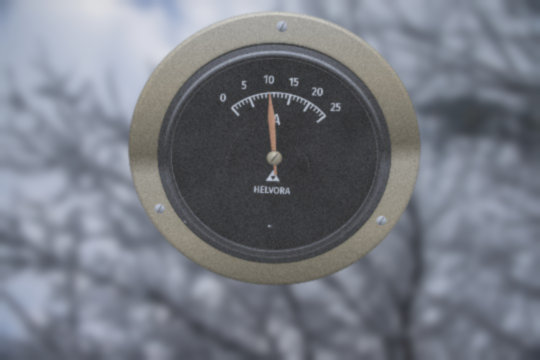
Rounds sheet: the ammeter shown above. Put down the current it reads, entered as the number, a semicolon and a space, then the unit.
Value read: 10; A
